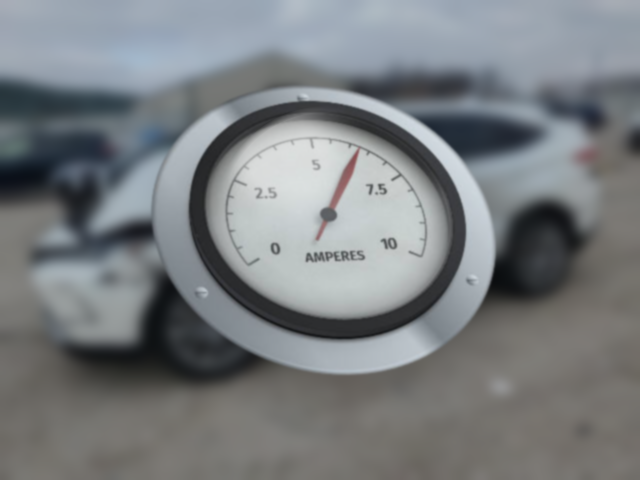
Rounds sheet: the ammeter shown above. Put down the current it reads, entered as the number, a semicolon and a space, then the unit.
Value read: 6.25; A
